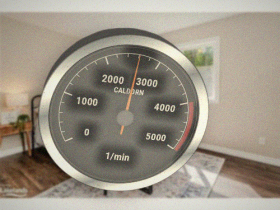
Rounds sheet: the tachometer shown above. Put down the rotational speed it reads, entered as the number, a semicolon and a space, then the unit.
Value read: 2600; rpm
